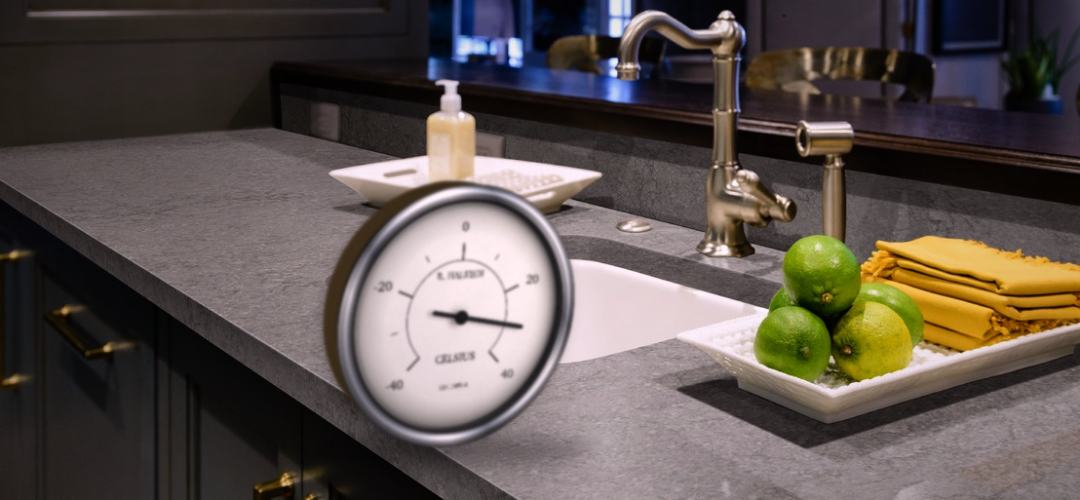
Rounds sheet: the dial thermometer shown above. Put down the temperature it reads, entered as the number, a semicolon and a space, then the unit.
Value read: 30; °C
